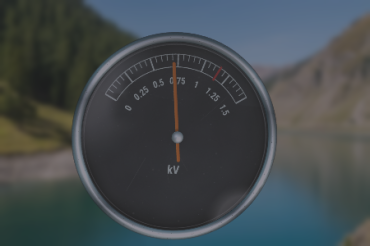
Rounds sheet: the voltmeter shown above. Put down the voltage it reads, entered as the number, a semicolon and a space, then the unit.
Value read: 0.7; kV
